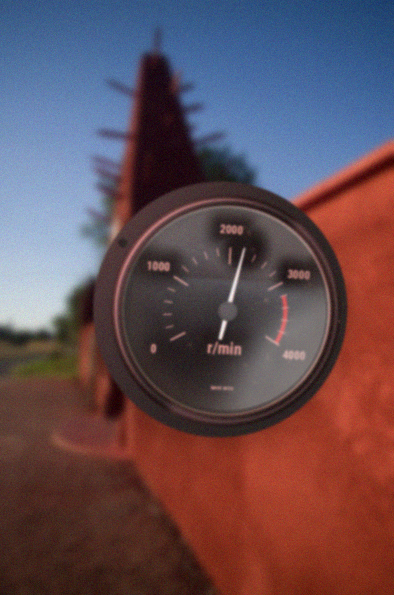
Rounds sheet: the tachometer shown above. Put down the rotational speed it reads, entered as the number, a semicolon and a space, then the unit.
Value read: 2200; rpm
